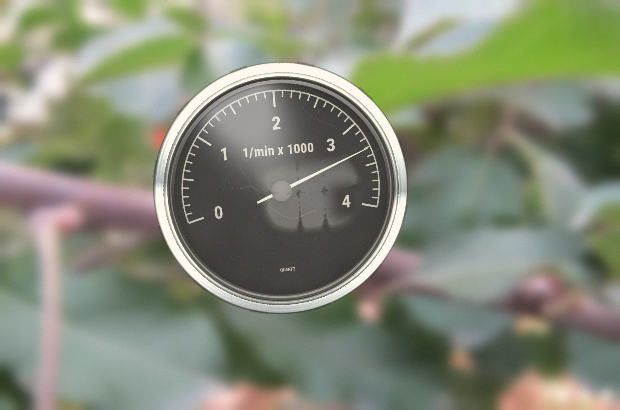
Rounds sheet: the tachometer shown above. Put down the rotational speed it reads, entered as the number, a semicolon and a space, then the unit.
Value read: 3300; rpm
